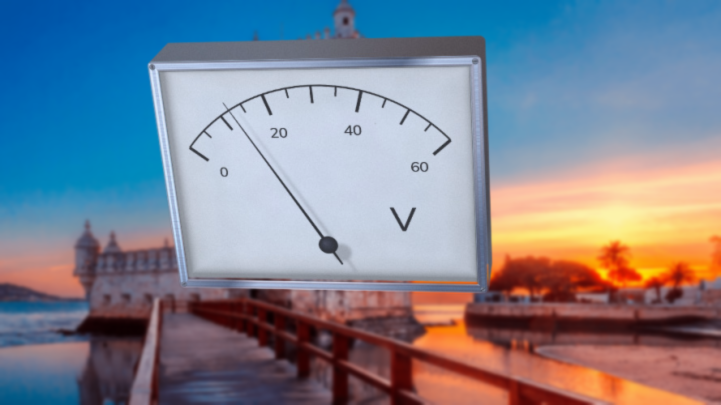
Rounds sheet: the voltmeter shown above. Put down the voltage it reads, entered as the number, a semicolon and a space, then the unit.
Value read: 12.5; V
